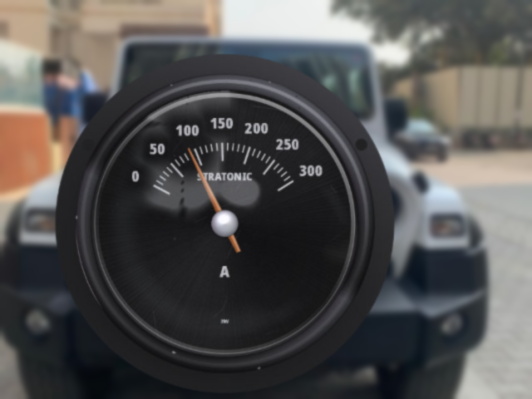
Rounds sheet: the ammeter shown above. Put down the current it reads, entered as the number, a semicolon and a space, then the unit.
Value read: 90; A
